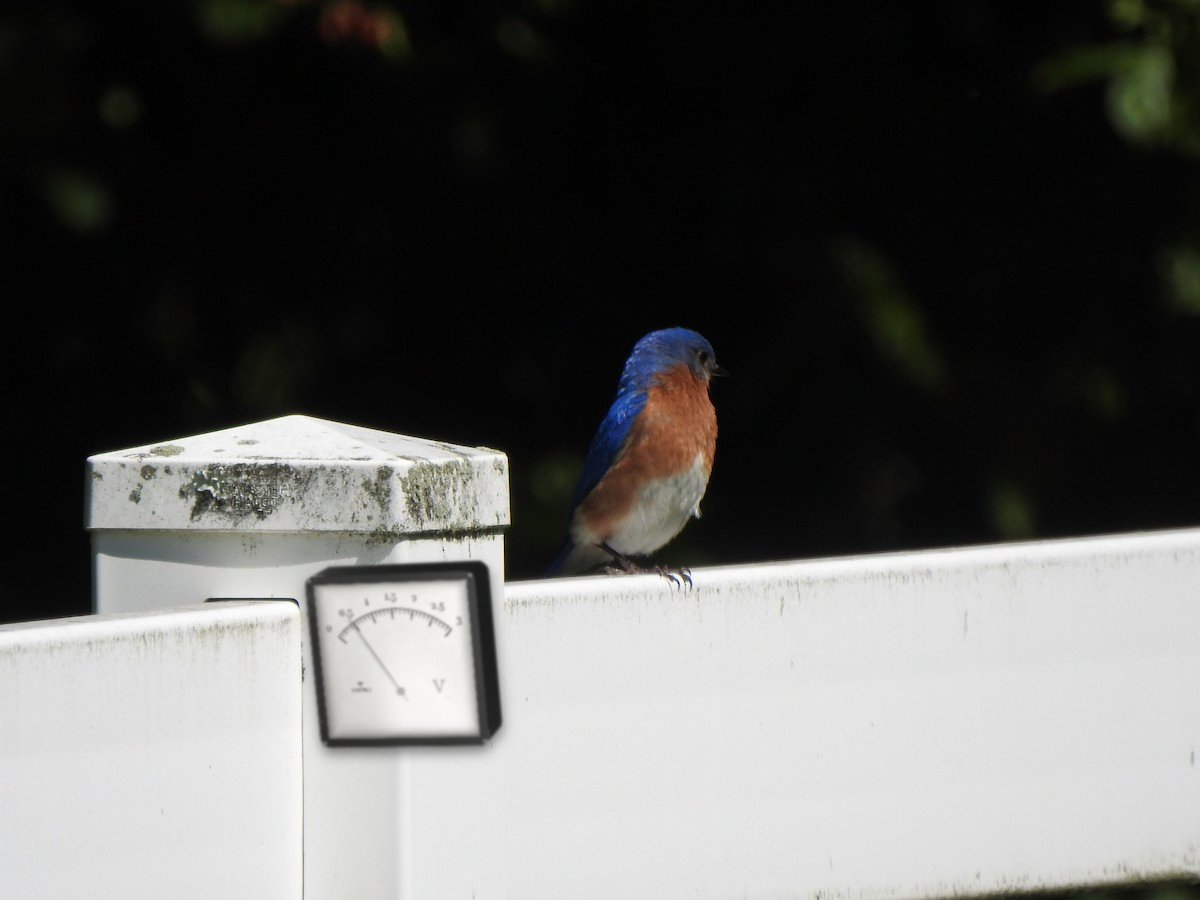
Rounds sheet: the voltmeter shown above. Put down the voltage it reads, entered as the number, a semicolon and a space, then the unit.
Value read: 0.5; V
